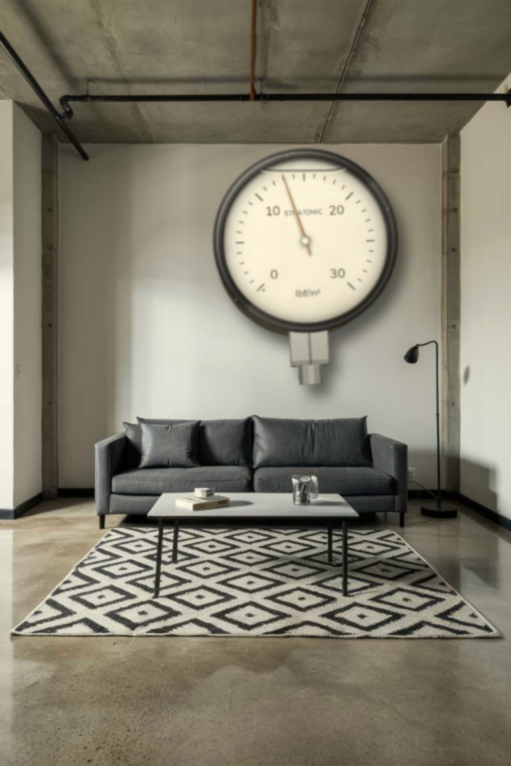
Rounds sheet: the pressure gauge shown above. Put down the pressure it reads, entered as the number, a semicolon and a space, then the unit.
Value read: 13; psi
